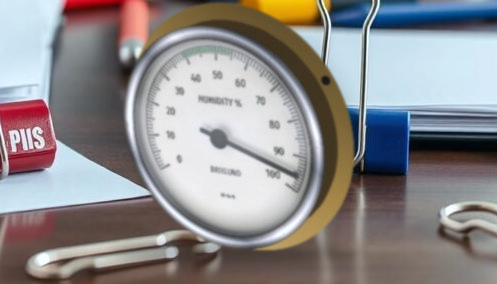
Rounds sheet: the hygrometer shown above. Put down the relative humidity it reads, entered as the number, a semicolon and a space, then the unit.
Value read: 95; %
